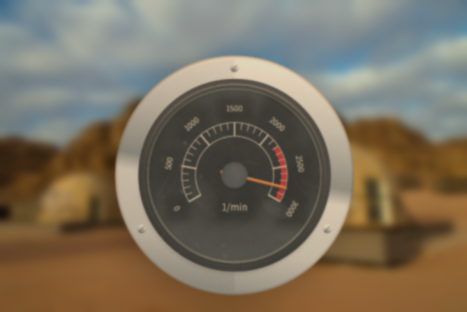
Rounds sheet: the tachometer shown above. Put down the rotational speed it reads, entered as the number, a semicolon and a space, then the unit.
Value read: 2800; rpm
